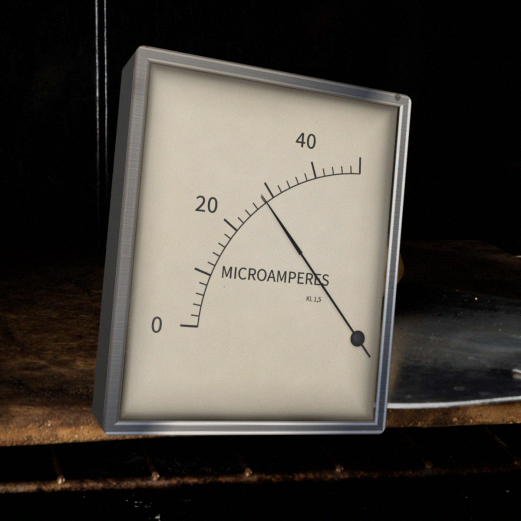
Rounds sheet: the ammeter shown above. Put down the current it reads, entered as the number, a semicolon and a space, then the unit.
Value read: 28; µA
